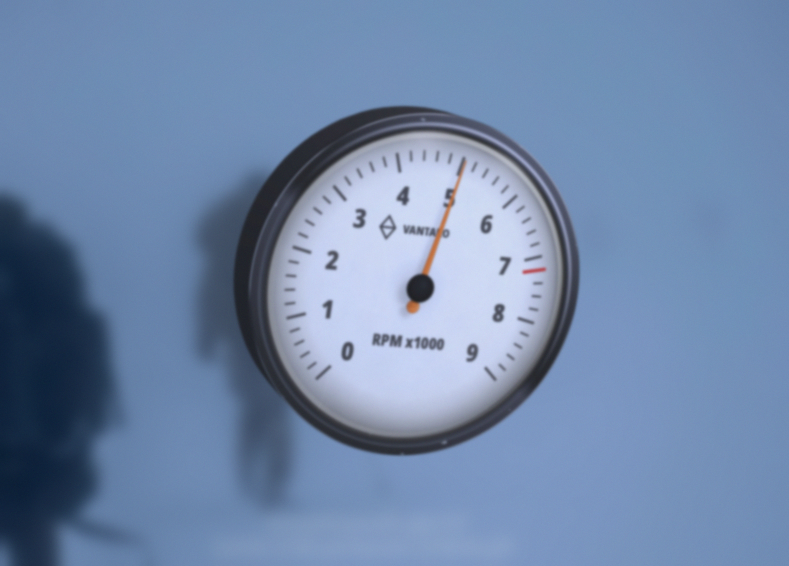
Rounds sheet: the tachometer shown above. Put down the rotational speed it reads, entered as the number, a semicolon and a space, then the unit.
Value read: 5000; rpm
